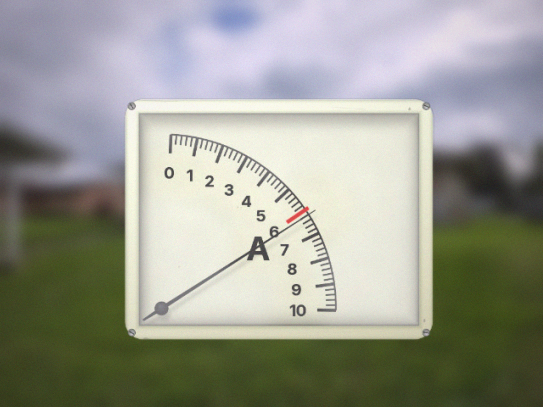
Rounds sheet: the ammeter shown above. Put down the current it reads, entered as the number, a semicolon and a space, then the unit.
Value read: 6.2; A
